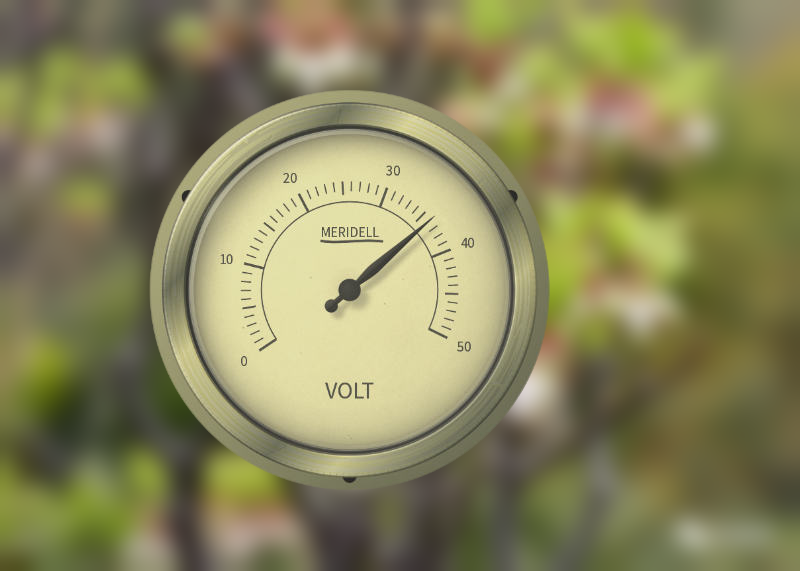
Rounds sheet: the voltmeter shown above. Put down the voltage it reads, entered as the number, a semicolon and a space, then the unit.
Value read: 36; V
